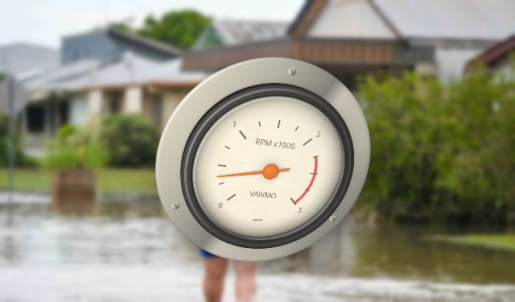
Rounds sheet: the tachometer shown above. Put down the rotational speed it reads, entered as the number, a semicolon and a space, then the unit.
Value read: 375; rpm
